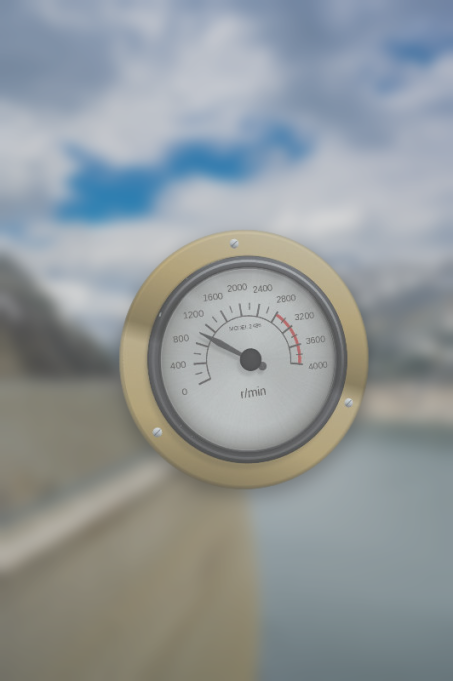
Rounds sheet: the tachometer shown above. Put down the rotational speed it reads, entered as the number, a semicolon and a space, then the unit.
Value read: 1000; rpm
